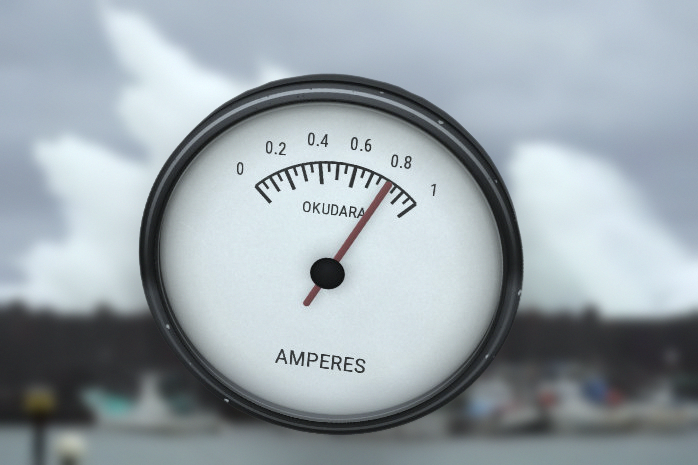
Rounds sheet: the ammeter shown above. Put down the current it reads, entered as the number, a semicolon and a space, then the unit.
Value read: 0.8; A
